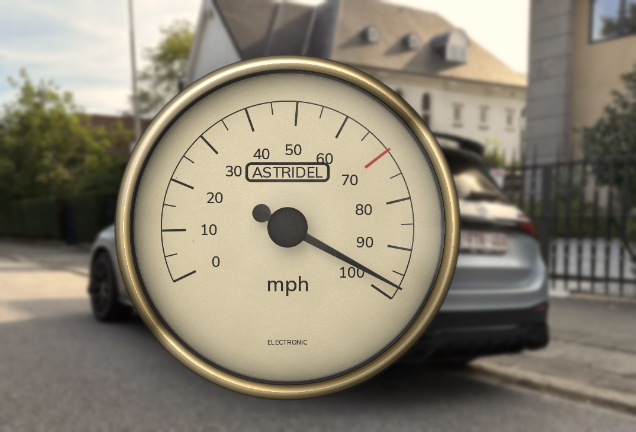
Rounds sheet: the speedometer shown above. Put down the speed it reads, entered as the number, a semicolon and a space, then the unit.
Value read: 97.5; mph
